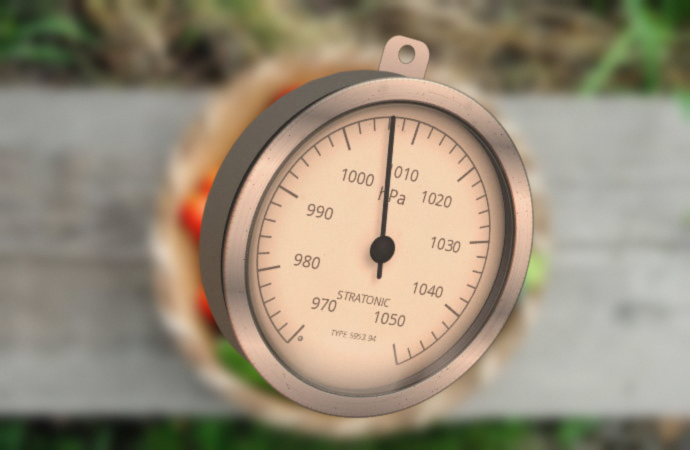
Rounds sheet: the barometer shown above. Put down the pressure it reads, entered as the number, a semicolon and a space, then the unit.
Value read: 1006; hPa
